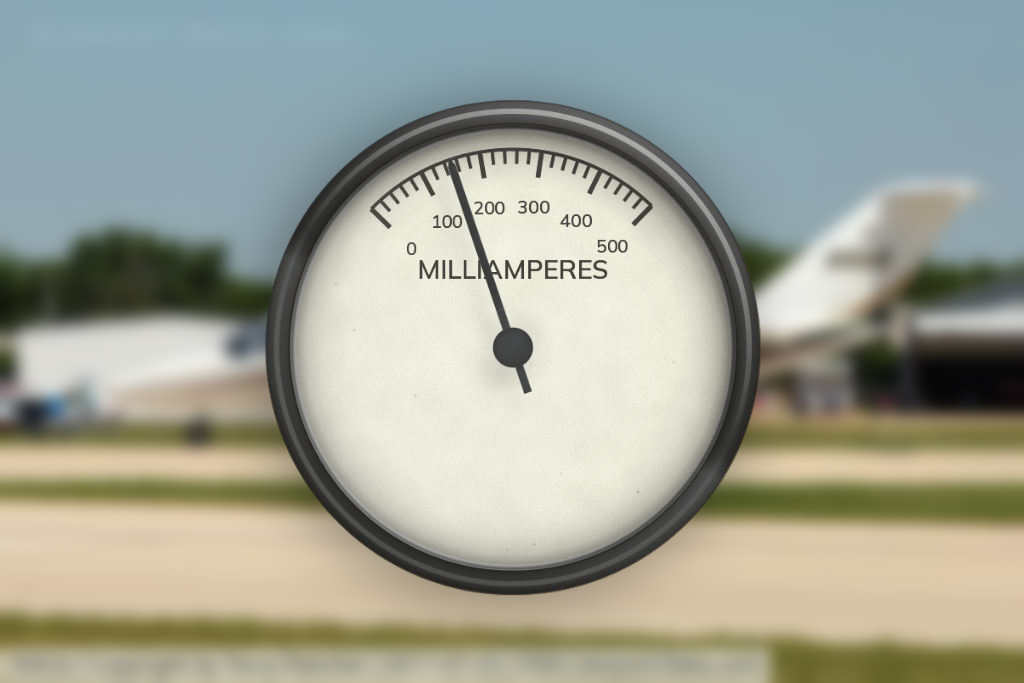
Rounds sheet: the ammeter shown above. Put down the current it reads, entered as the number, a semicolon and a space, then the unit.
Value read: 150; mA
